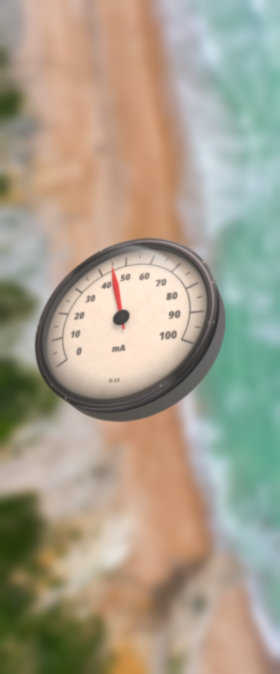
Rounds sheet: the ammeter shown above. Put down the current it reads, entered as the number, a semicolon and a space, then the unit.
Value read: 45; mA
